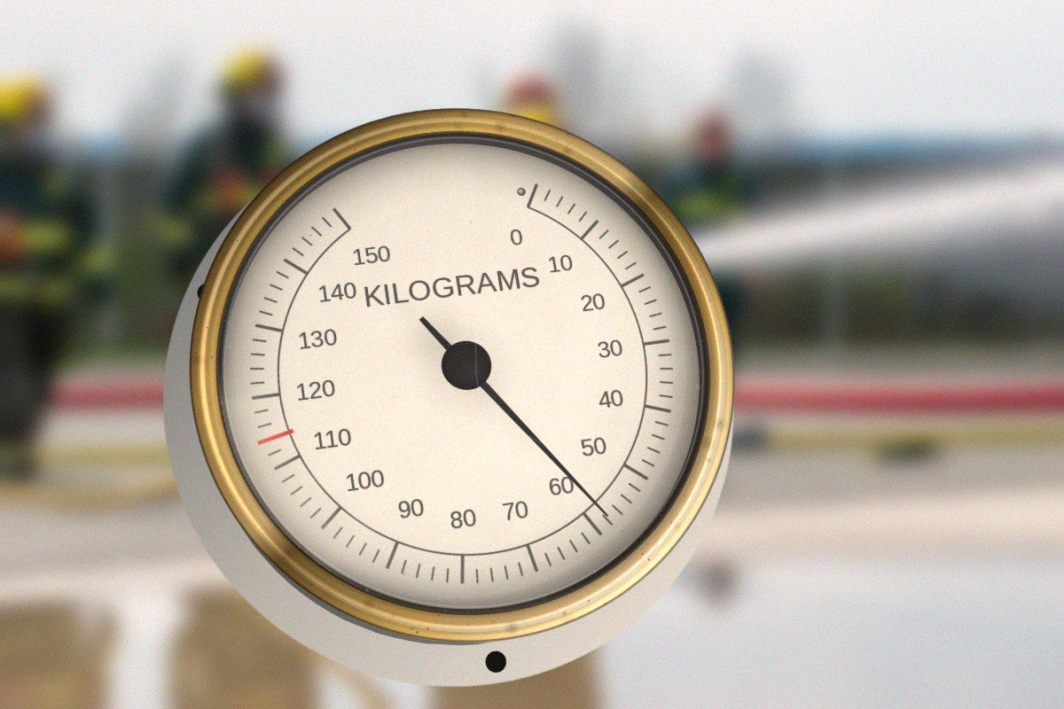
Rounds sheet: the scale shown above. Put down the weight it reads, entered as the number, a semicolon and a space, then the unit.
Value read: 58; kg
